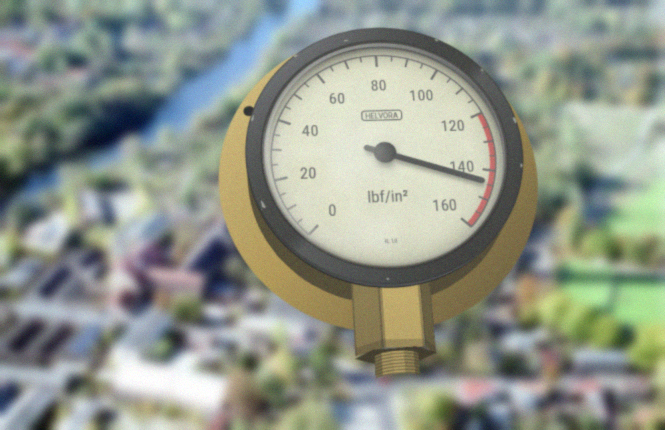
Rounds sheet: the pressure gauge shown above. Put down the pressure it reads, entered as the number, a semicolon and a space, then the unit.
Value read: 145; psi
